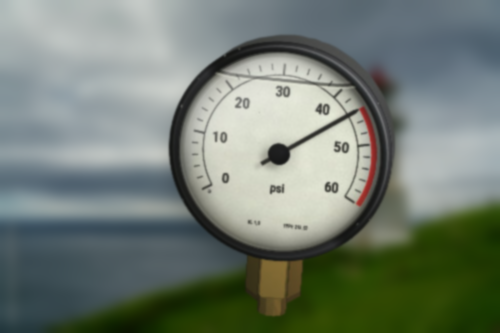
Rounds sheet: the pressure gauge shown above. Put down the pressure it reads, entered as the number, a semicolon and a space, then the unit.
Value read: 44; psi
